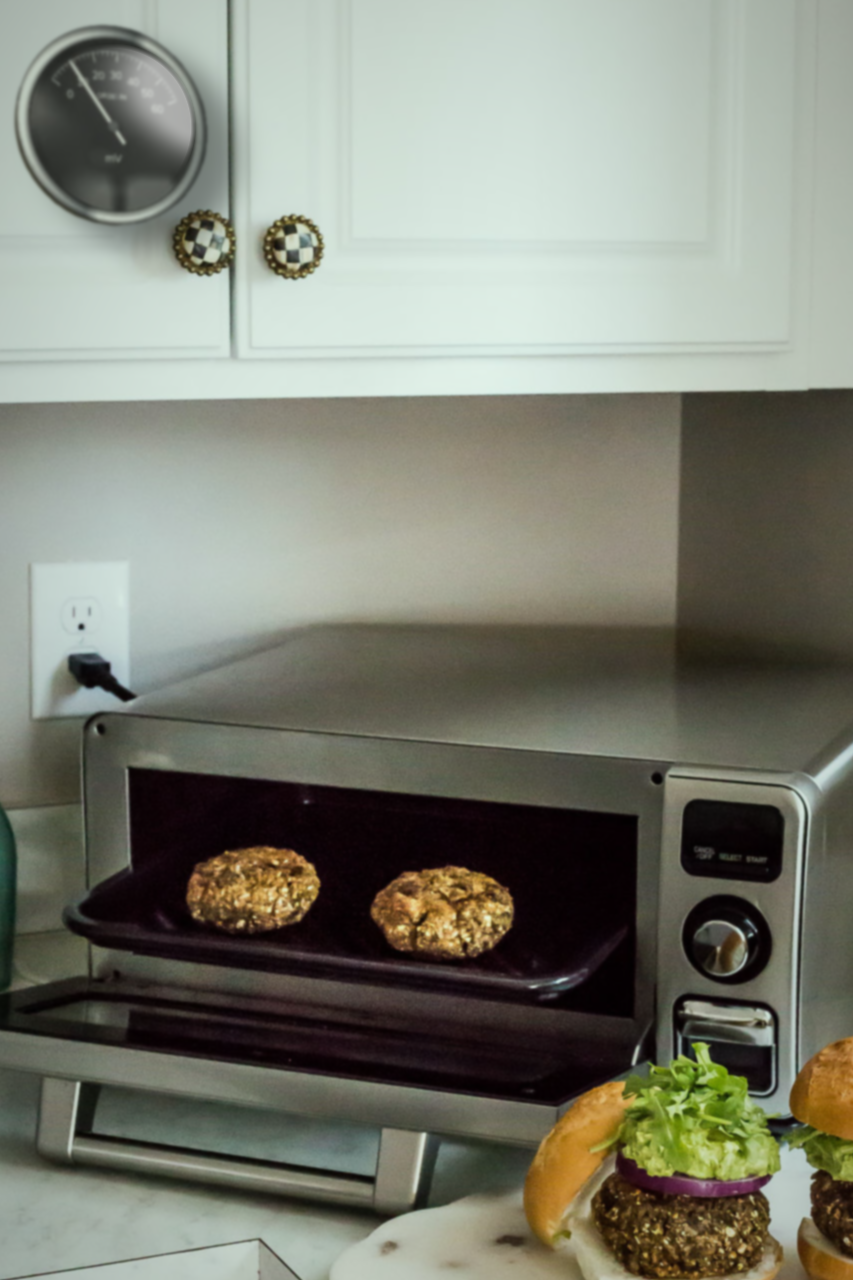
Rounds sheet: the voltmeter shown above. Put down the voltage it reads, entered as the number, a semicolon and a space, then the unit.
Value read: 10; mV
